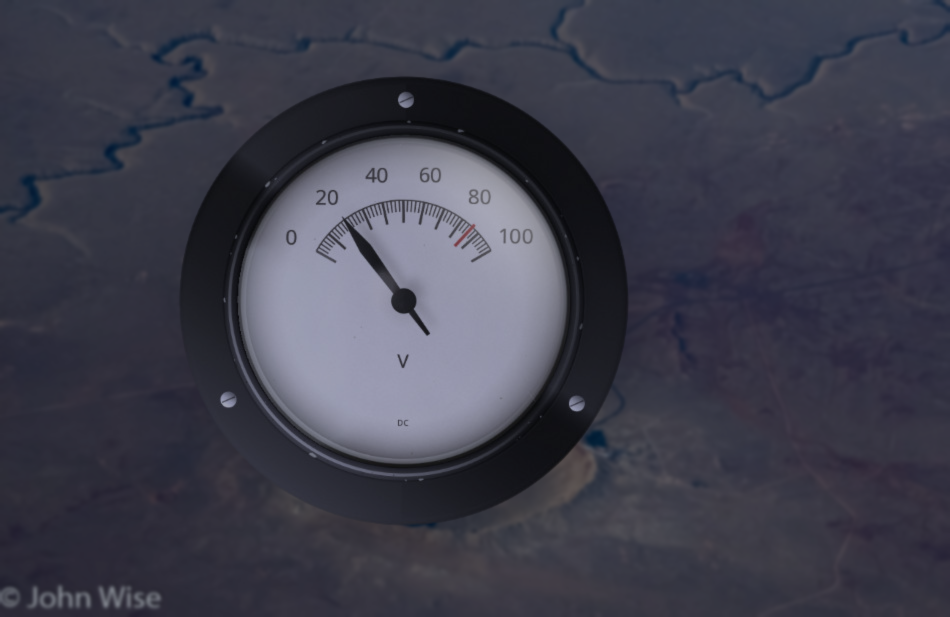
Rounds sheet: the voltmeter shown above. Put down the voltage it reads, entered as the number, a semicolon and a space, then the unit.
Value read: 20; V
